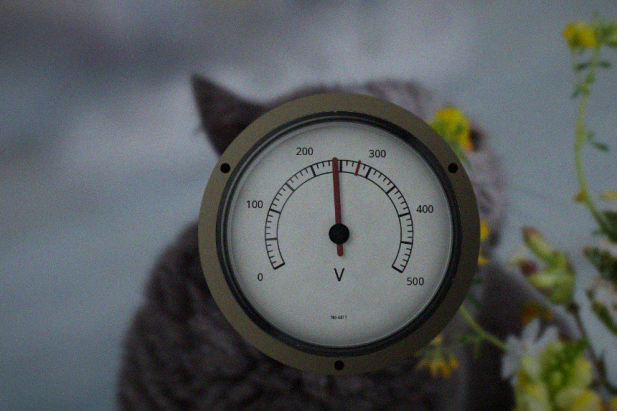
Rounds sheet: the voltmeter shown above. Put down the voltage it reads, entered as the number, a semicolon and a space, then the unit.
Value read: 240; V
